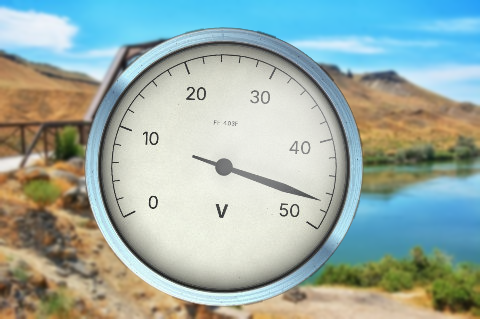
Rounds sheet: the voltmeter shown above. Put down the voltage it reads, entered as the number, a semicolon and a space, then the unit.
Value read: 47; V
